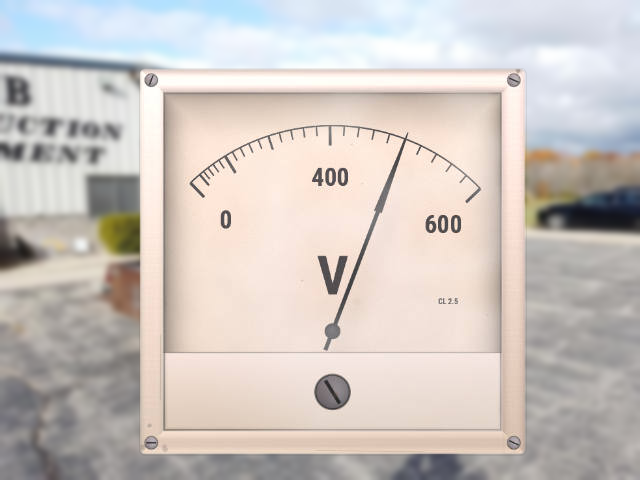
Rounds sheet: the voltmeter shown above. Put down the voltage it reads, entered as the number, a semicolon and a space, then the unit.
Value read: 500; V
